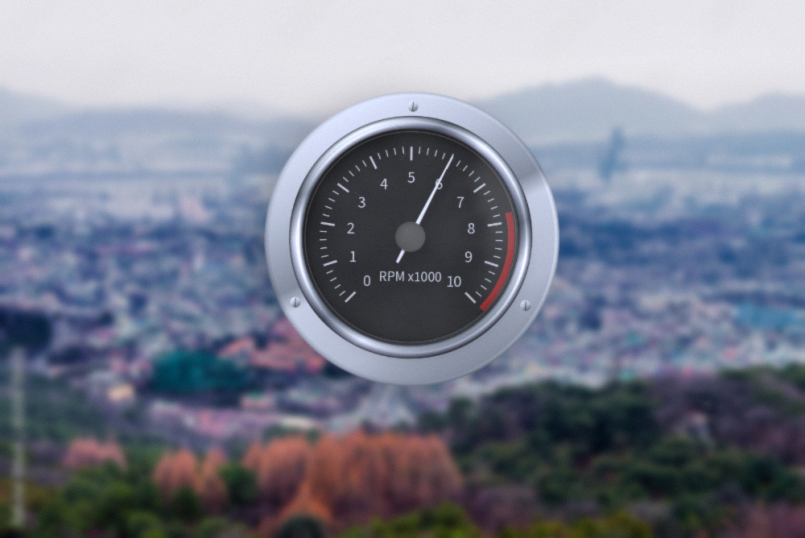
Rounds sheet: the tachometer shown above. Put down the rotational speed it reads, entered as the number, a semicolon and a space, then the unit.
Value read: 6000; rpm
